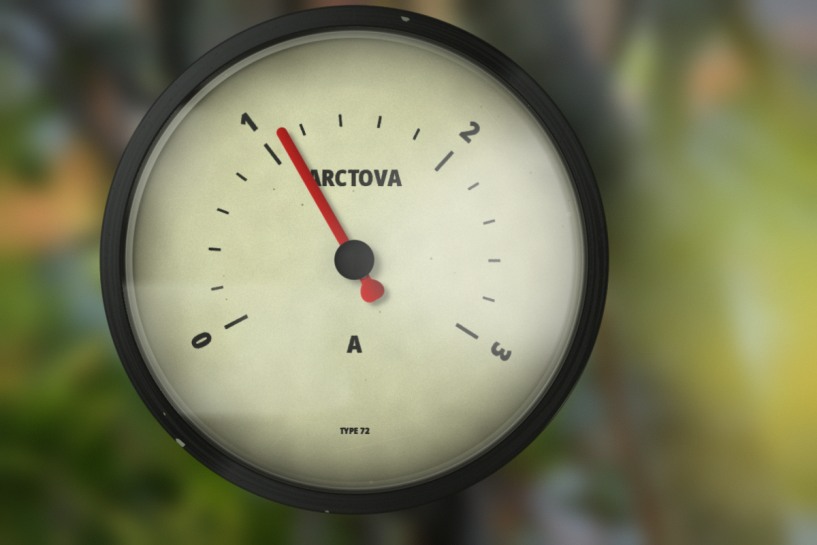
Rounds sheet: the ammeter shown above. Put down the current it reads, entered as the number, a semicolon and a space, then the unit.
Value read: 1.1; A
